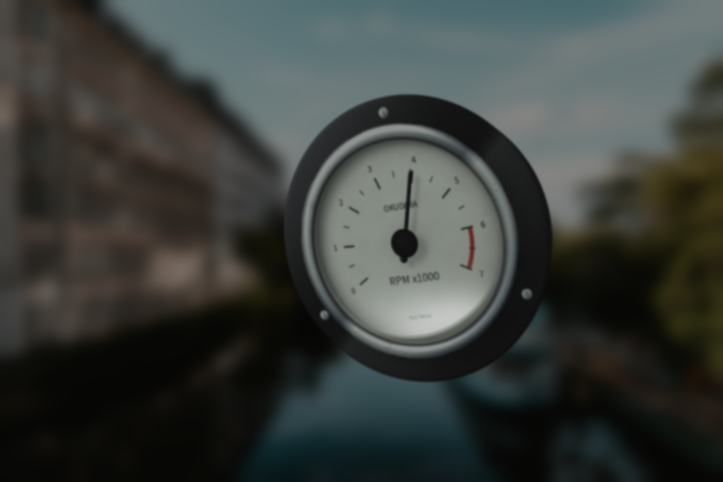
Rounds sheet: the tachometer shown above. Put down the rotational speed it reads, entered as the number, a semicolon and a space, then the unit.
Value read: 4000; rpm
